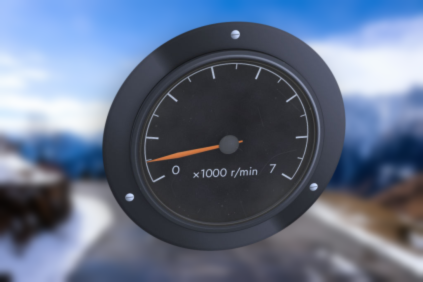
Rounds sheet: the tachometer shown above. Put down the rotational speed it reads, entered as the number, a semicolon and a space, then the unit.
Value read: 500; rpm
